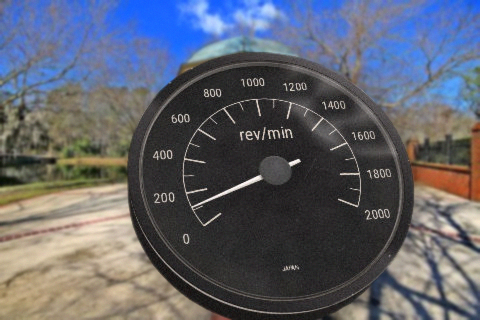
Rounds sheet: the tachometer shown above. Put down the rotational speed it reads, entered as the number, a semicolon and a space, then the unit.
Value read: 100; rpm
